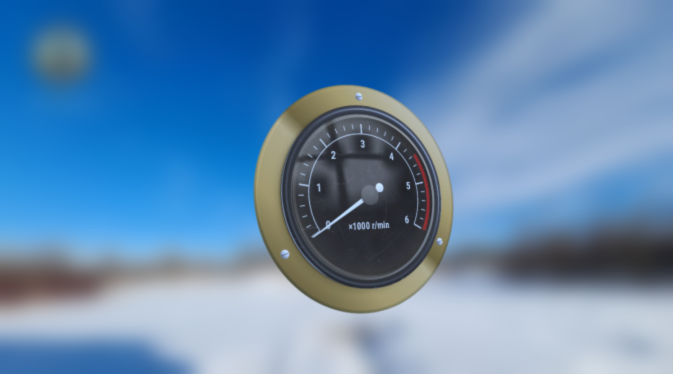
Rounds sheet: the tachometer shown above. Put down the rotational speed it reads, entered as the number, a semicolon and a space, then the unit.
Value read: 0; rpm
